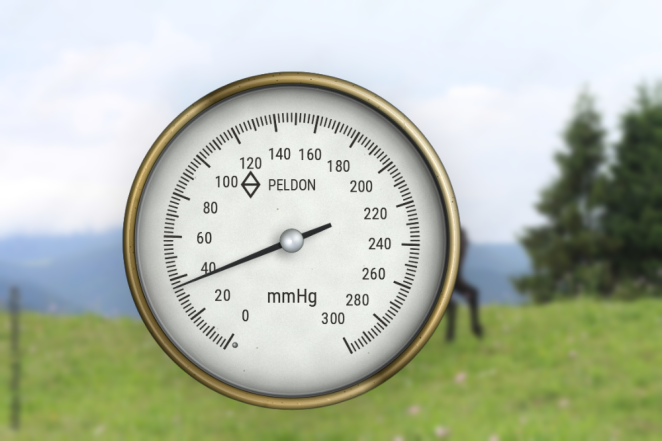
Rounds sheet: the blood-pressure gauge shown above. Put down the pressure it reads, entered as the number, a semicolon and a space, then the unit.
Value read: 36; mmHg
